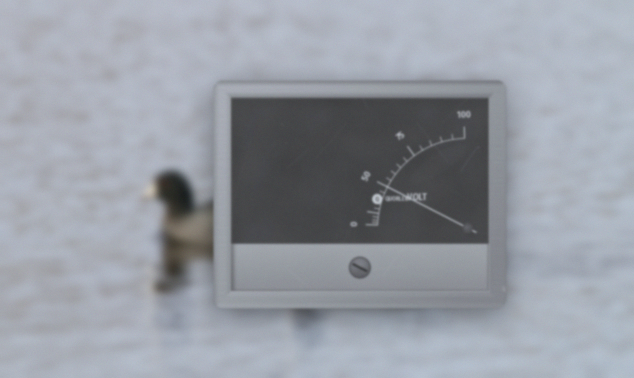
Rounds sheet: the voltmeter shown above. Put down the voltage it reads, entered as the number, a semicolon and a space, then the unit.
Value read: 50; V
